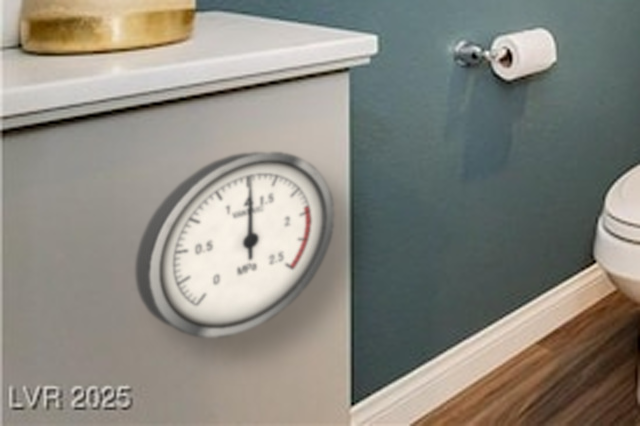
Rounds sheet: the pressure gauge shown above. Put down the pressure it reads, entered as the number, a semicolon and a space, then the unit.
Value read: 1.25; MPa
